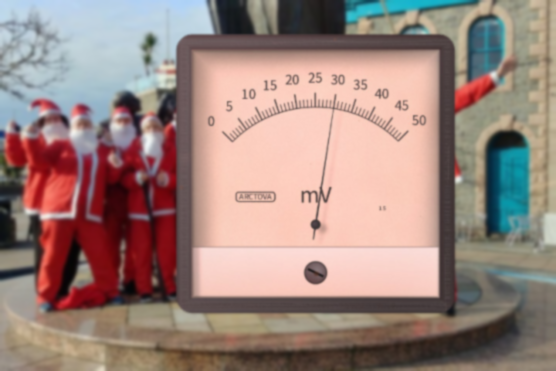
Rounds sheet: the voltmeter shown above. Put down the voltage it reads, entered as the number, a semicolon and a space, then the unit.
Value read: 30; mV
